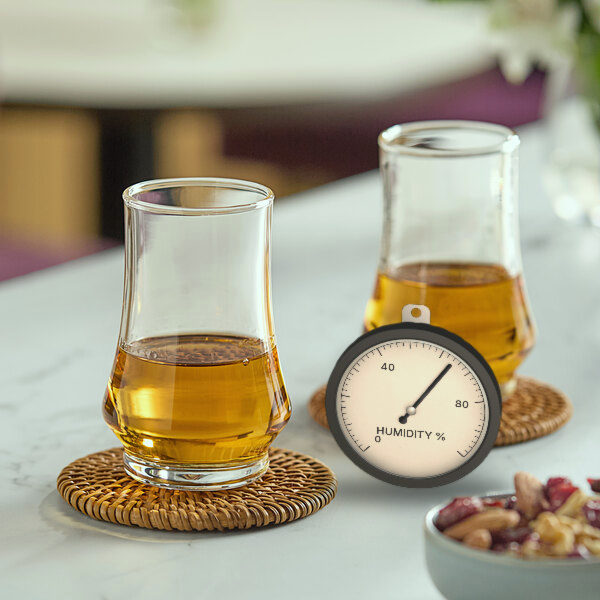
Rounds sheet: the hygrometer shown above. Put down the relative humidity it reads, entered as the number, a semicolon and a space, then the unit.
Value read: 64; %
